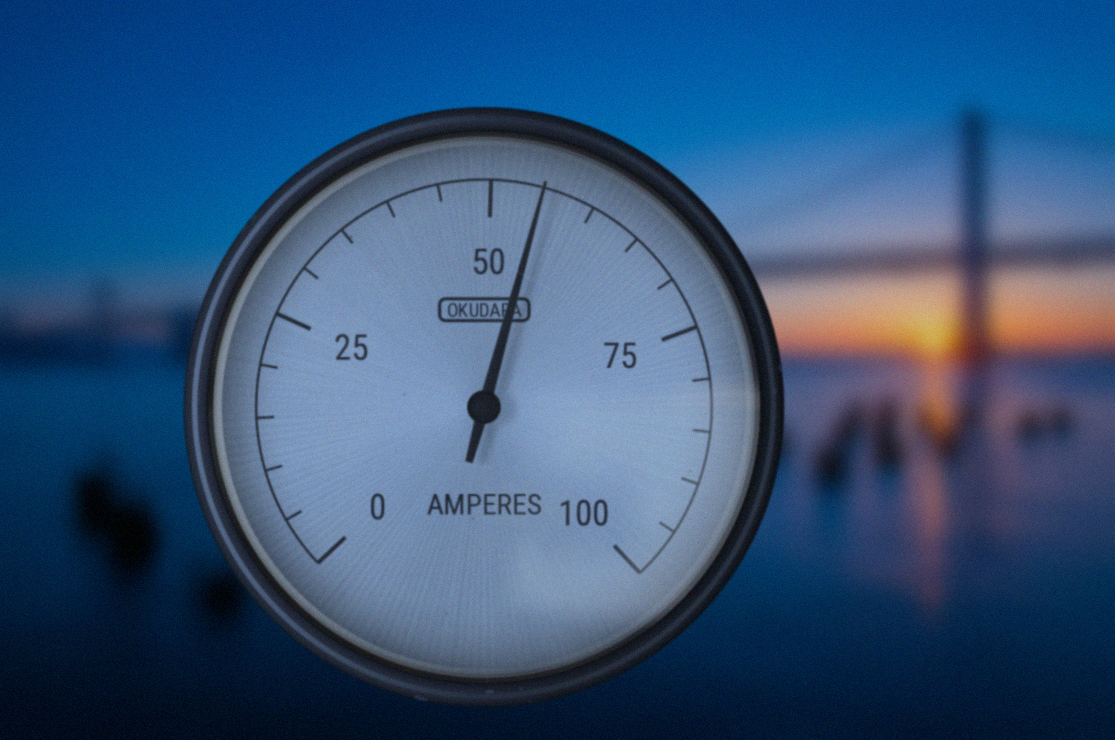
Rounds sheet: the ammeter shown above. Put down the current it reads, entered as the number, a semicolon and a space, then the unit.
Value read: 55; A
